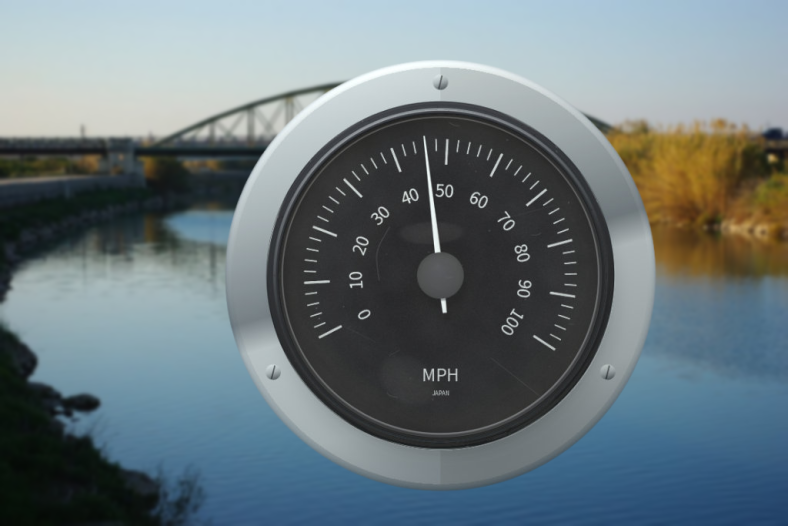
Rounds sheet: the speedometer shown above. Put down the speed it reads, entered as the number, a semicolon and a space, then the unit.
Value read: 46; mph
